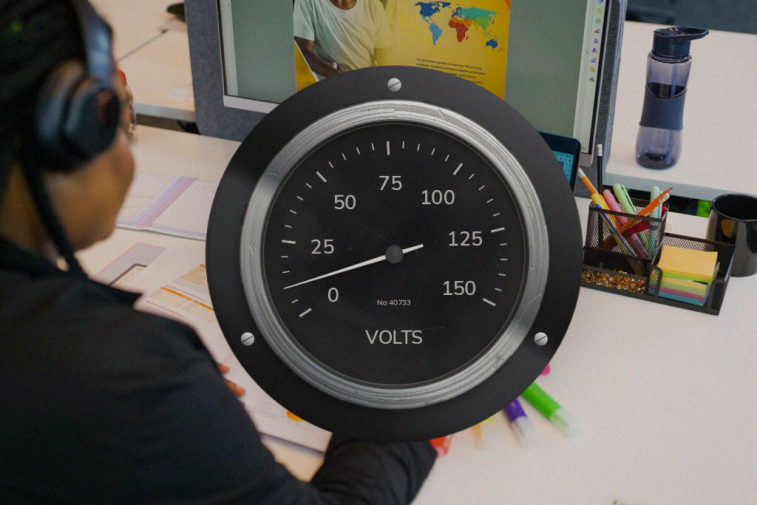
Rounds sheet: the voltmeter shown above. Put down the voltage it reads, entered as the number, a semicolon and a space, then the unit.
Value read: 10; V
